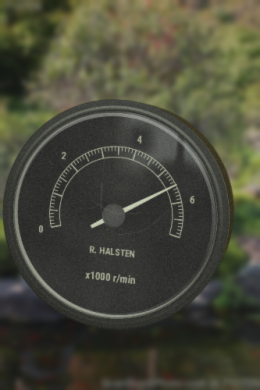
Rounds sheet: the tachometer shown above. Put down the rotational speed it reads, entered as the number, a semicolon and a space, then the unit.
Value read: 5500; rpm
